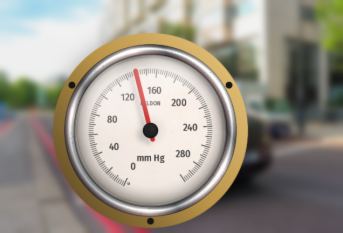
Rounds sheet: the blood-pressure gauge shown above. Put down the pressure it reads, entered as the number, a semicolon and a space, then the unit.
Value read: 140; mmHg
